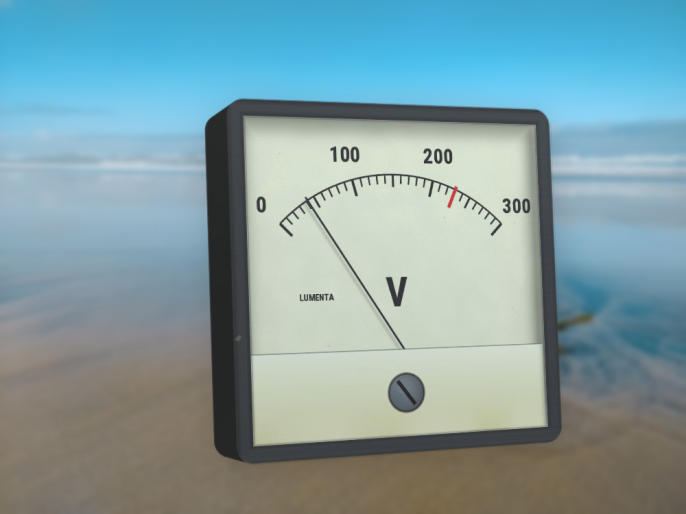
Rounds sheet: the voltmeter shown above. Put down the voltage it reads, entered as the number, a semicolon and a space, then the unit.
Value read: 40; V
